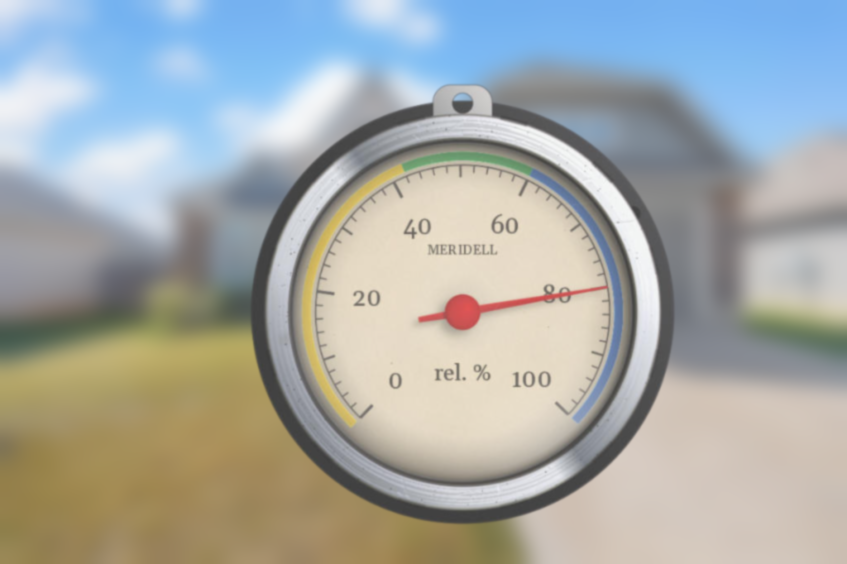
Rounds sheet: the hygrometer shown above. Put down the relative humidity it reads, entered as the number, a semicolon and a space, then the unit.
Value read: 80; %
